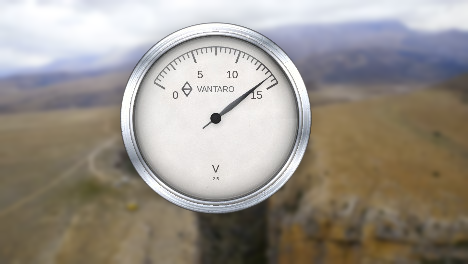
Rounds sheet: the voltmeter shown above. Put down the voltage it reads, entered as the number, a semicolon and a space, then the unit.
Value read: 14; V
